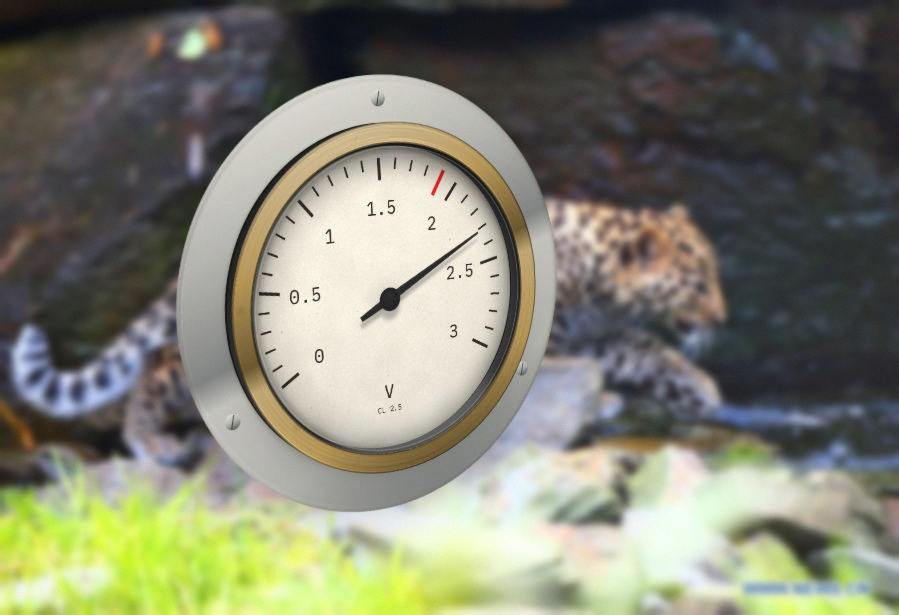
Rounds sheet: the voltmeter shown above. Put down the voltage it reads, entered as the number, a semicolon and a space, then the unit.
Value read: 2.3; V
